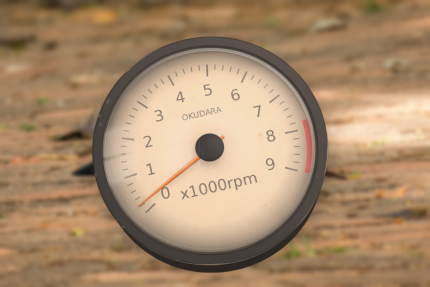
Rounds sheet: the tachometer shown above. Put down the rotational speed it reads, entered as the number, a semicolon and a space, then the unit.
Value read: 200; rpm
